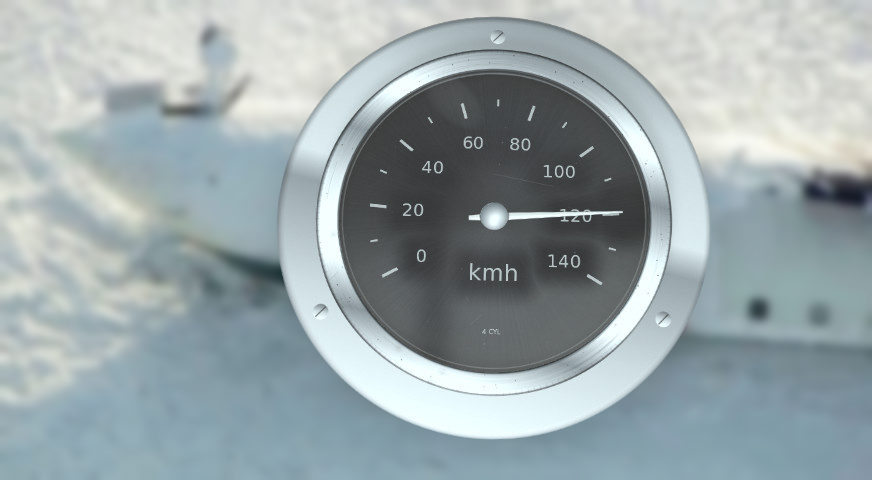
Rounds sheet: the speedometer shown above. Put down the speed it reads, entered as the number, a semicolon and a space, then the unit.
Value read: 120; km/h
